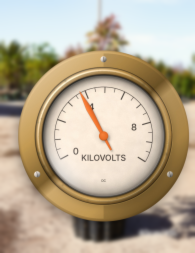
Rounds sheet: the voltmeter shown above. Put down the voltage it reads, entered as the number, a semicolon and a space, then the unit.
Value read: 3.75; kV
